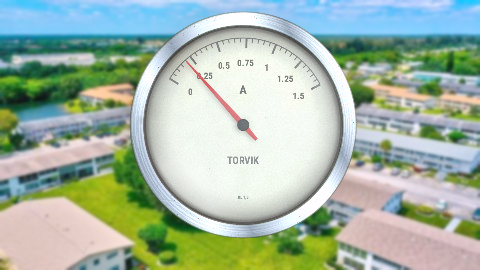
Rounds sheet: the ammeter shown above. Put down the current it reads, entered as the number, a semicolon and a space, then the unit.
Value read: 0.2; A
